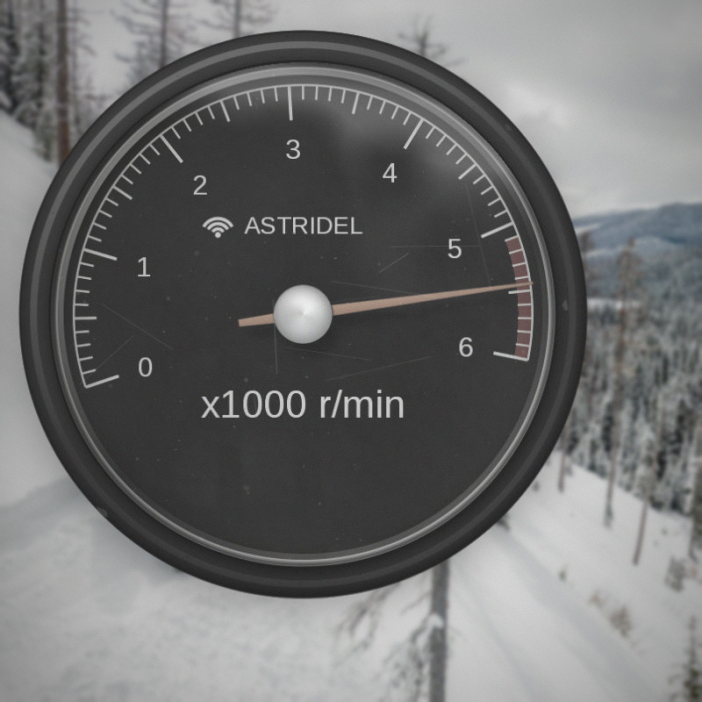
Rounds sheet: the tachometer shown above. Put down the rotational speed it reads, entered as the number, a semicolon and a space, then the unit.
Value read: 5450; rpm
